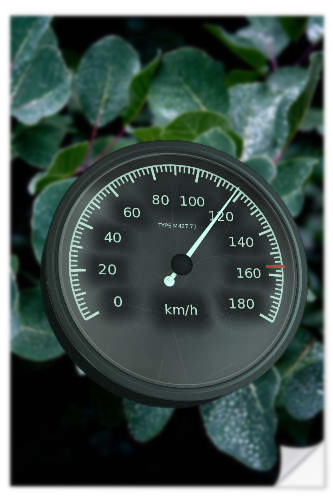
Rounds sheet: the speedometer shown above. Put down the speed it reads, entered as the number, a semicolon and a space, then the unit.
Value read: 118; km/h
